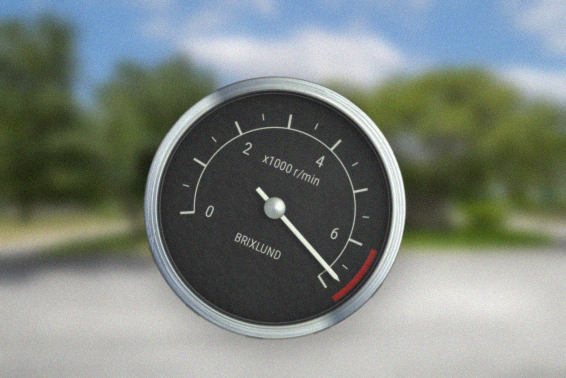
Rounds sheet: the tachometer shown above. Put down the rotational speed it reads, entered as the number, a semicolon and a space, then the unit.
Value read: 6750; rpm
